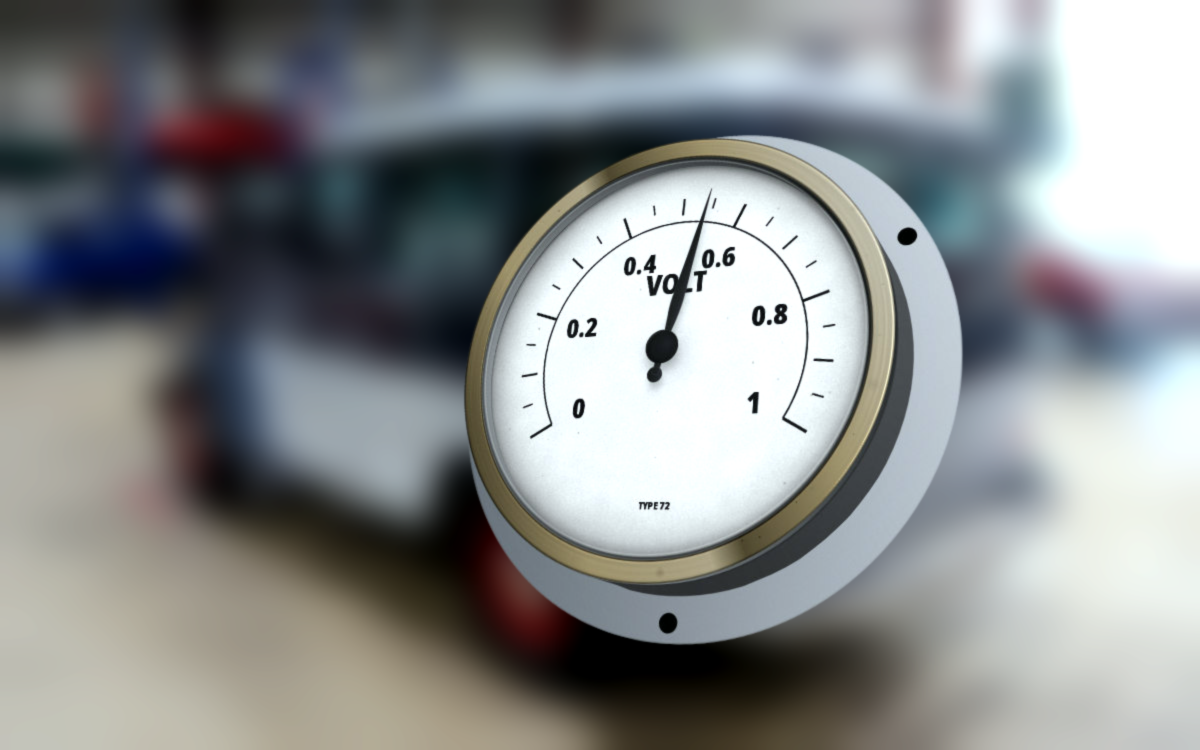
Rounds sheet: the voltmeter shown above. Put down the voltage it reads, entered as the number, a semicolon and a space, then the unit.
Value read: 0.55; V
